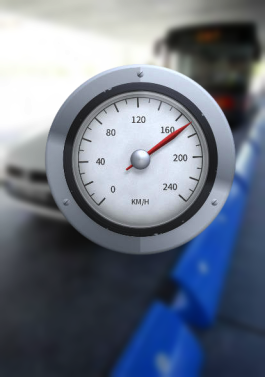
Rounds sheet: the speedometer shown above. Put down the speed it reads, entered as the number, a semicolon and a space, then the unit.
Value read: 170; km/h
